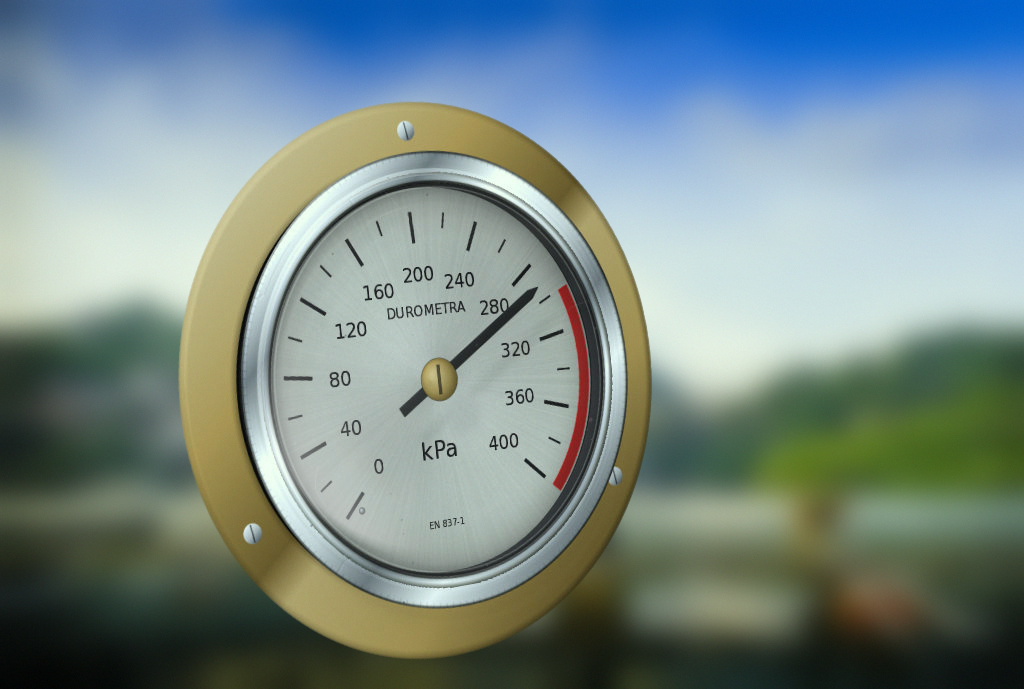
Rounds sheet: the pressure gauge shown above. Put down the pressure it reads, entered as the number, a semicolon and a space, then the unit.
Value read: 290; kPa
